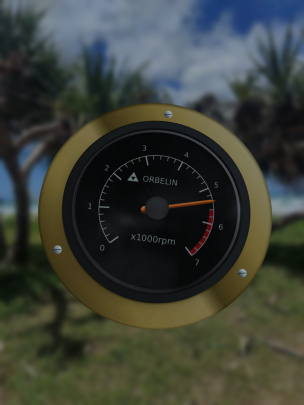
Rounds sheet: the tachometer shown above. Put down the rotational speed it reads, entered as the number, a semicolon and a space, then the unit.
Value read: 5400; rpm
